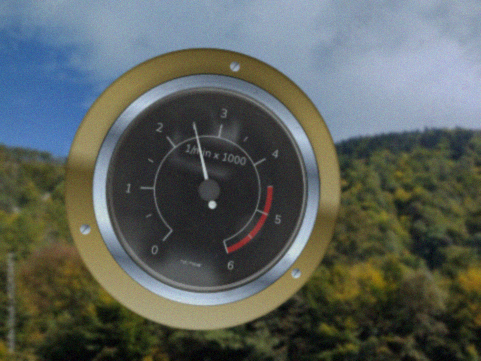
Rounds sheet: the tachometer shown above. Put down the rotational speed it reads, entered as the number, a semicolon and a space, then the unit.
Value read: 2500; rpm
